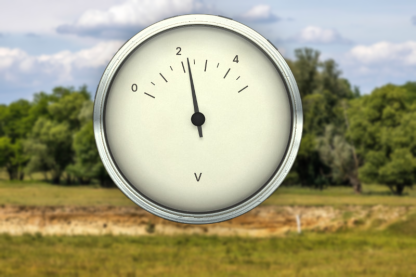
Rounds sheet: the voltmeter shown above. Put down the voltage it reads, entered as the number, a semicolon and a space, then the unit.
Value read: 2.25; V
